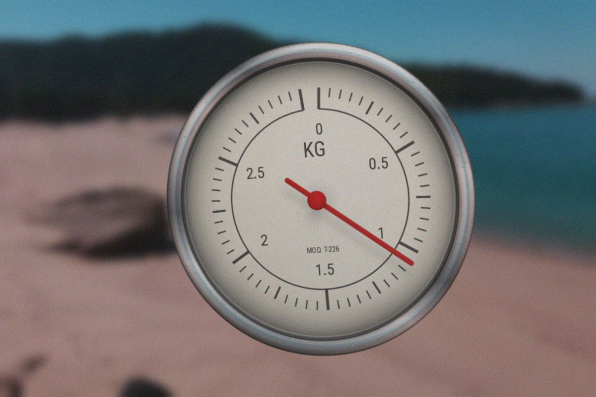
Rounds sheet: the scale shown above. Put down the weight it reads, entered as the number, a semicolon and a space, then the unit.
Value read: 1.05; kg
